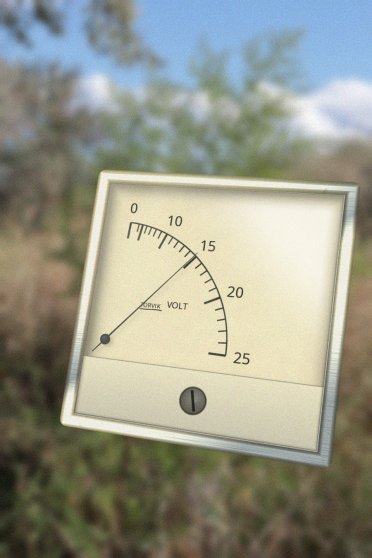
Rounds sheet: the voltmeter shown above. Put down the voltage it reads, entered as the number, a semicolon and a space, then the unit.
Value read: 15; V
